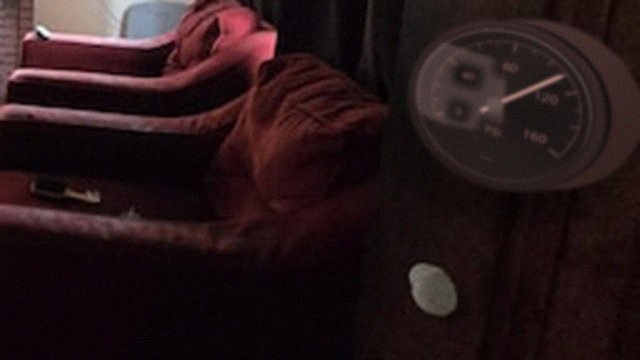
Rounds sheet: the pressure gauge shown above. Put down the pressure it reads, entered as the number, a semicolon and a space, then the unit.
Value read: 110; psi
